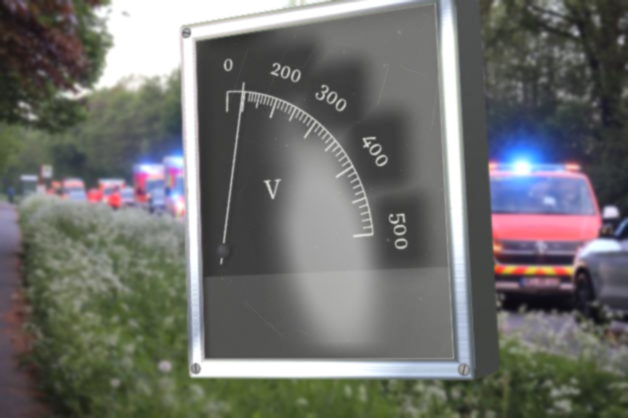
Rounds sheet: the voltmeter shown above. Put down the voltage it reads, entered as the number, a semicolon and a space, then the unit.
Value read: 100; V
